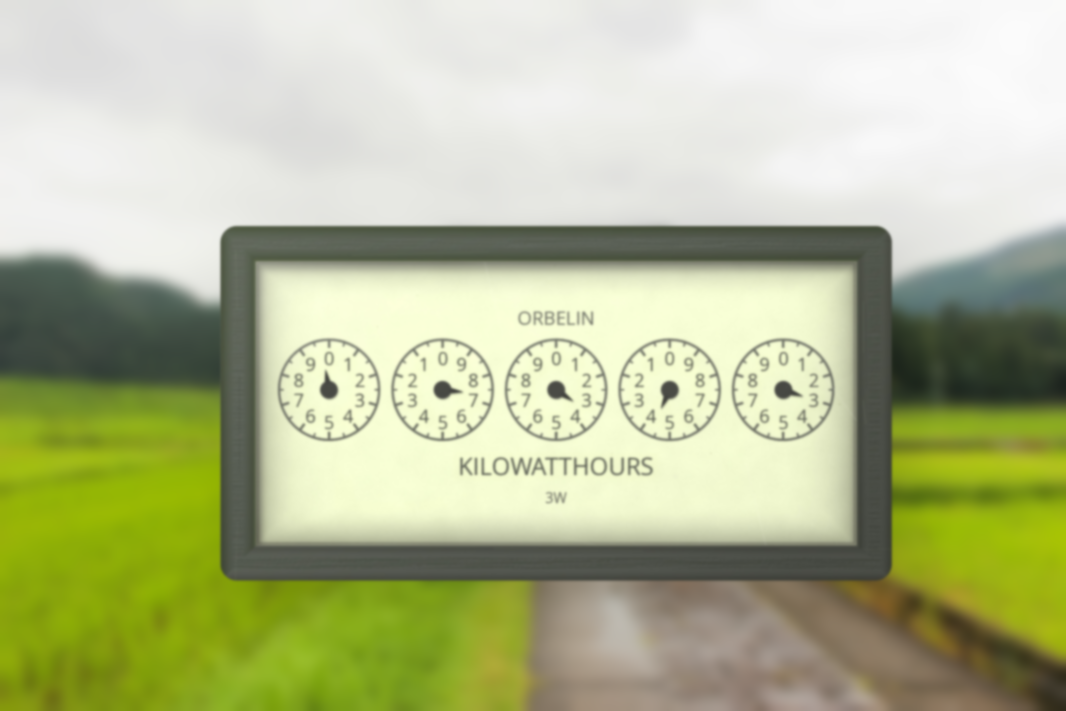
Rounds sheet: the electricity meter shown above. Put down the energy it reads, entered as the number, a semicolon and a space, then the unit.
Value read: 97343; kWh
